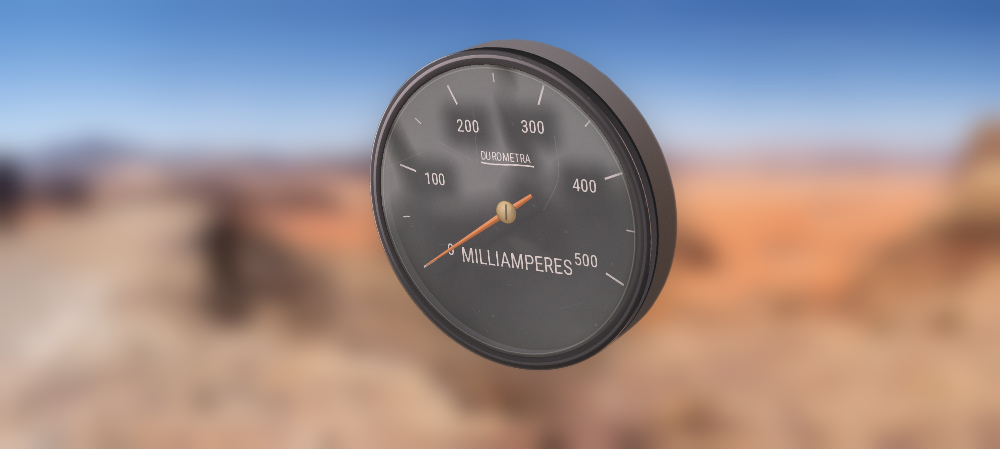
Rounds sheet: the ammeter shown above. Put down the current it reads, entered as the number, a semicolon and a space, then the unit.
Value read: 0; mA
